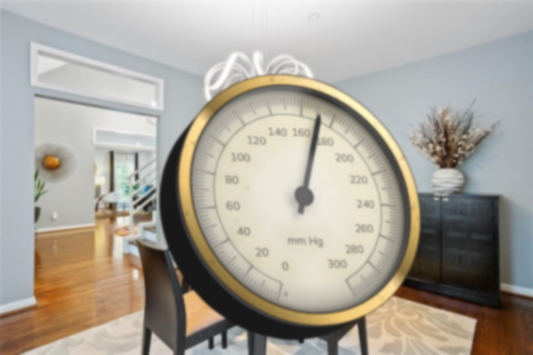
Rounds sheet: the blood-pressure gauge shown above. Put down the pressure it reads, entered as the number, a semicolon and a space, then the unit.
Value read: 170; mmHg
